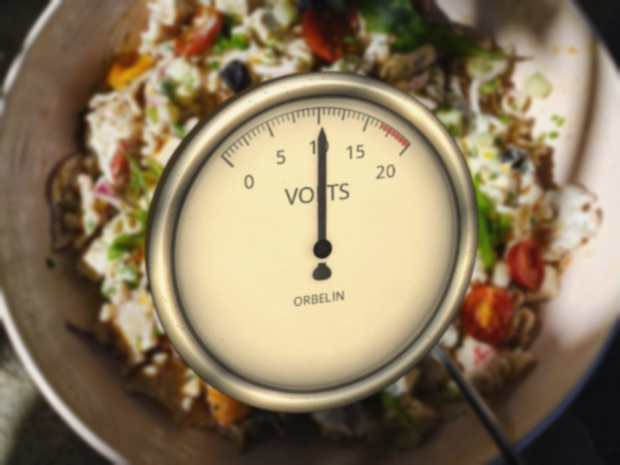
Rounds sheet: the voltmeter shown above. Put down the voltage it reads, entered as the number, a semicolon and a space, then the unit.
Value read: 10; V
